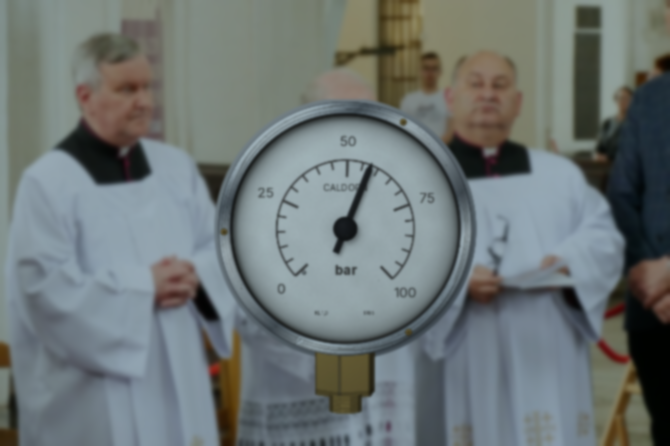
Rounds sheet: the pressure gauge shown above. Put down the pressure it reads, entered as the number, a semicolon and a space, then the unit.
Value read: 57.5; bar
